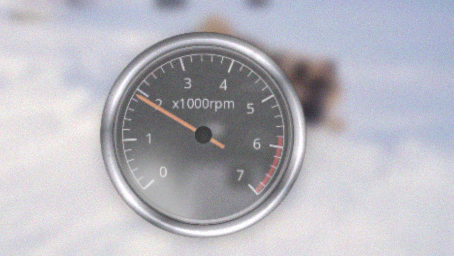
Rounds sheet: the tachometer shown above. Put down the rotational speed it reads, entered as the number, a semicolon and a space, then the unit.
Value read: 1900; rpm
